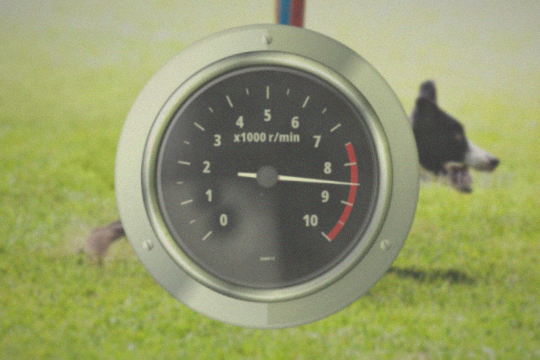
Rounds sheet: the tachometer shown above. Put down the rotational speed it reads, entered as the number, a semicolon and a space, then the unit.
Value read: 8500; rpm
